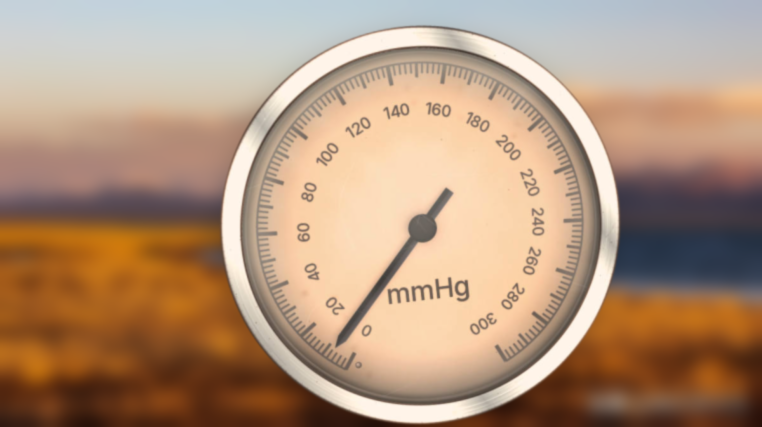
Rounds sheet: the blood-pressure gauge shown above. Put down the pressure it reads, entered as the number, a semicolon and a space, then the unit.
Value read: 8; mmHg
